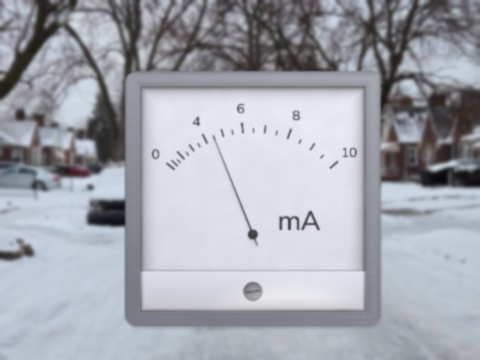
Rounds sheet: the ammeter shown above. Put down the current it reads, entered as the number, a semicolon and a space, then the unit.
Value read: 4.5; mA
